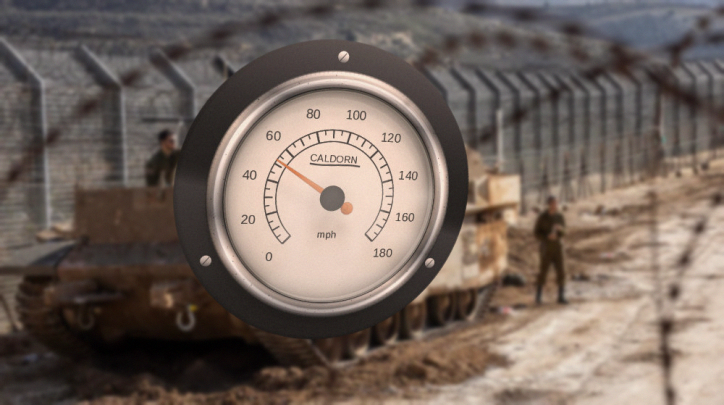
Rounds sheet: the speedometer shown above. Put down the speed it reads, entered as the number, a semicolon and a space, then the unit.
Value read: 52.5; mph
